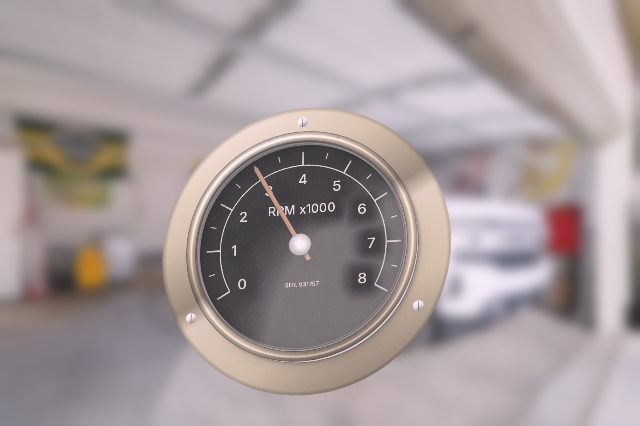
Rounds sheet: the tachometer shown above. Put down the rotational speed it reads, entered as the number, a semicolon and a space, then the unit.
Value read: 3000; rpm
